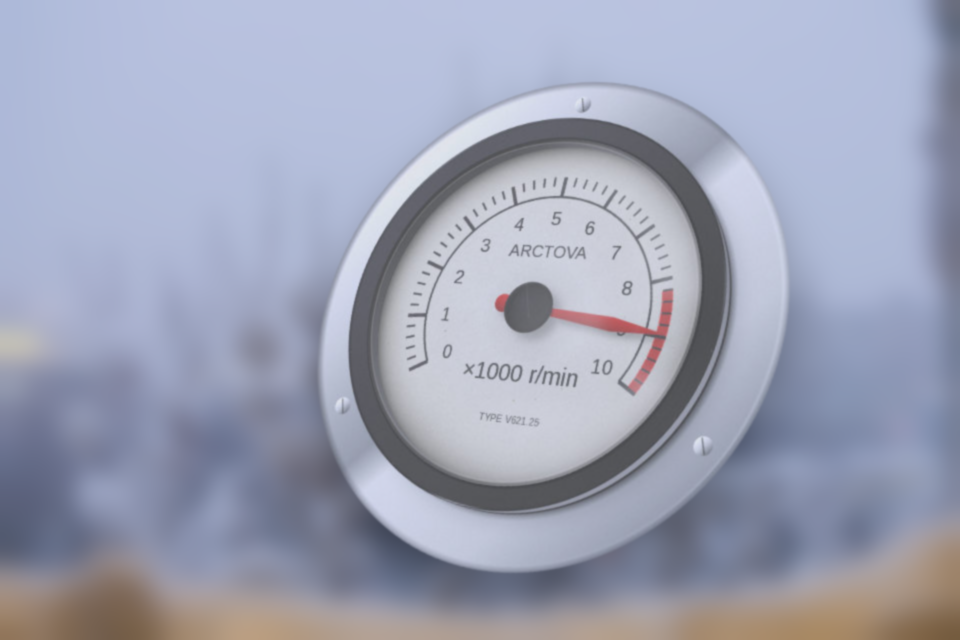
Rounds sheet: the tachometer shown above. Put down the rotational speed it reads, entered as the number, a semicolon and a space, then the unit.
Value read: 9000; rpm
